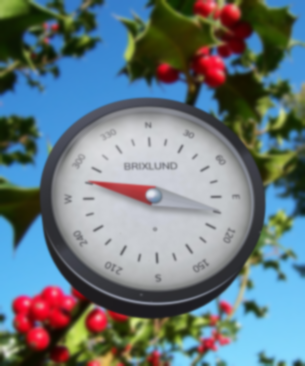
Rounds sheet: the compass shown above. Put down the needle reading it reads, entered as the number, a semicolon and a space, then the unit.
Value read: 285; °
